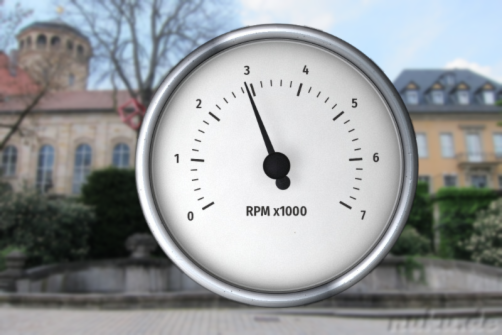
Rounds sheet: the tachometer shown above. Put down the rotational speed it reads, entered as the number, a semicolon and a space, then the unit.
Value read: 2900; rpm
